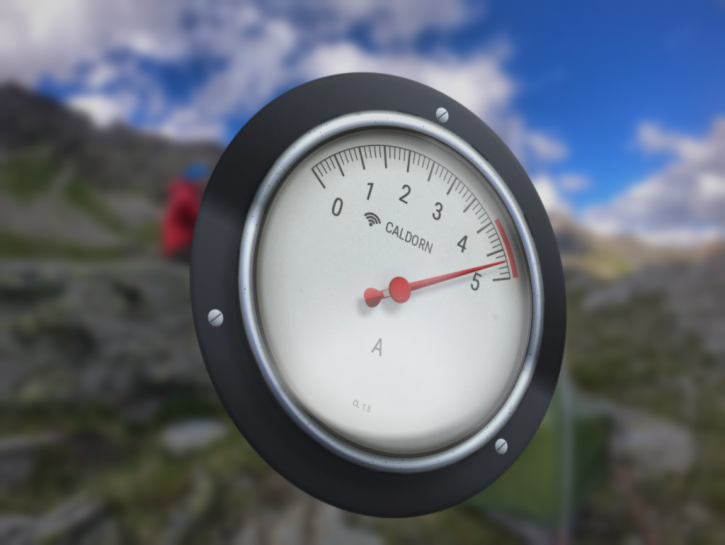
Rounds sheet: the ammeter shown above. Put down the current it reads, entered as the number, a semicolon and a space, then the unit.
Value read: 4.7; A
